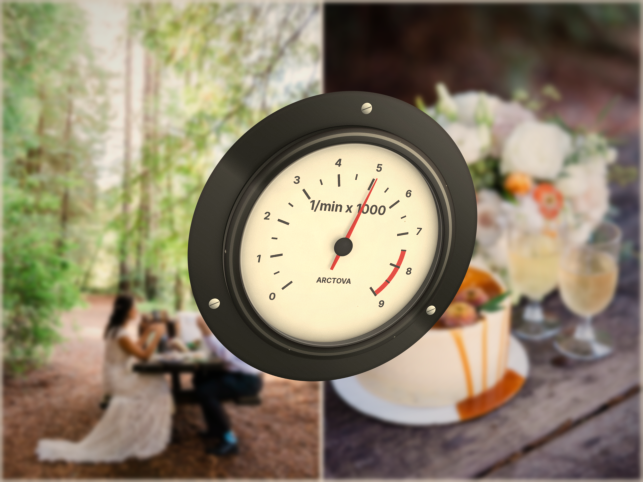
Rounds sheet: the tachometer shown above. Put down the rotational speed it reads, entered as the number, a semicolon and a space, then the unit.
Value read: 5000; rpm
